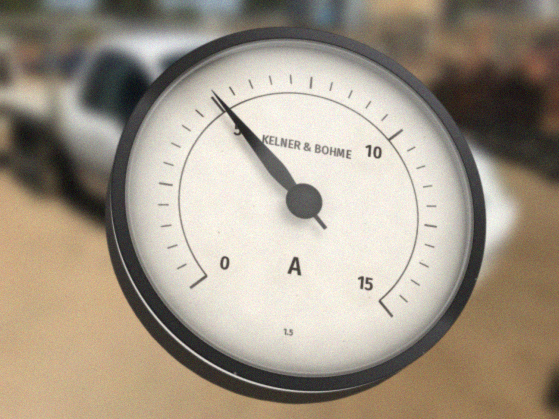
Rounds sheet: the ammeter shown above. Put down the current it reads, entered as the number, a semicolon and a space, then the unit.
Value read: 5; A
